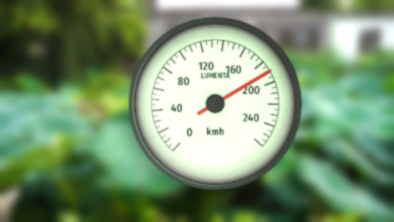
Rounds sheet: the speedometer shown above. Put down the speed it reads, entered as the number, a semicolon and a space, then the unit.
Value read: 190; km/h
